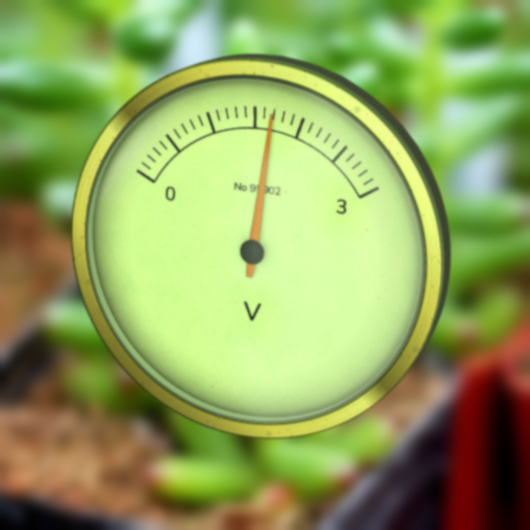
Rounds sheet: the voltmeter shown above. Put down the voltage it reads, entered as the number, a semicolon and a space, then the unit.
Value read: 1.7; V
